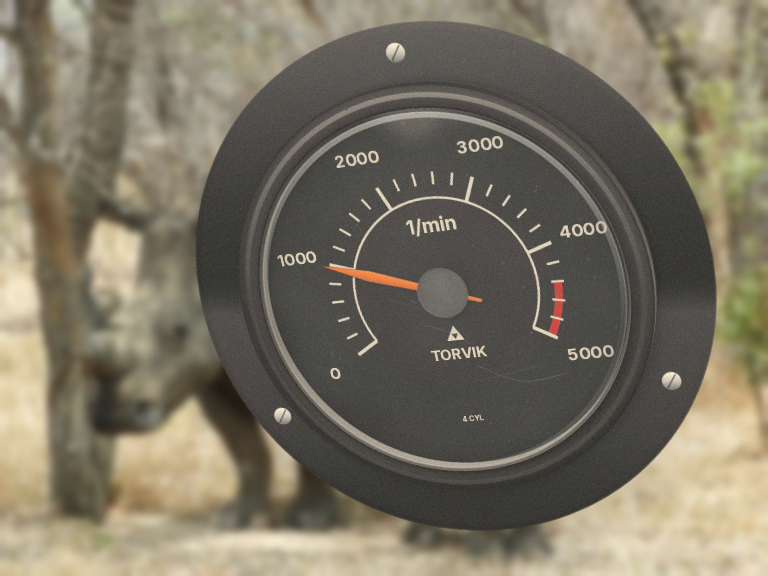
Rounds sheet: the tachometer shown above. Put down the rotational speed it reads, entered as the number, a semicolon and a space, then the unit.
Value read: 1000; rpm
